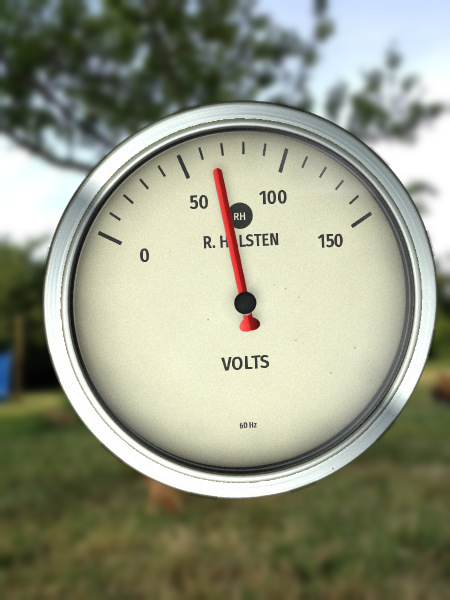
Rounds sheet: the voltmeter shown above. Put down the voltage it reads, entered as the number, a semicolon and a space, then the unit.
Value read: 65; V
